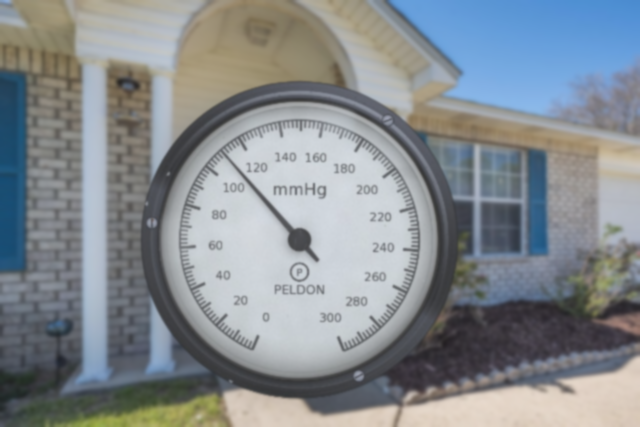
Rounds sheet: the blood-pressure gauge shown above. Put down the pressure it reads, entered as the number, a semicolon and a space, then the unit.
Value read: 110; mmHg
